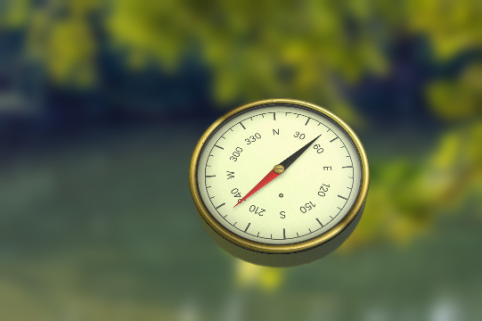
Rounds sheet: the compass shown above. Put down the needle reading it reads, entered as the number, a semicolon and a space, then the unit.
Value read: 230; °
